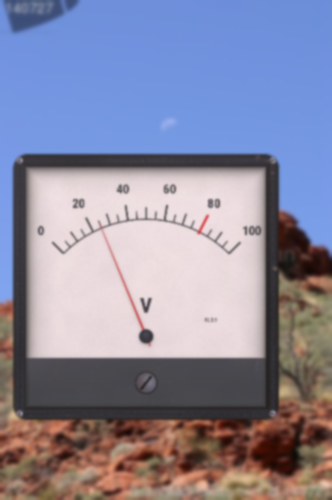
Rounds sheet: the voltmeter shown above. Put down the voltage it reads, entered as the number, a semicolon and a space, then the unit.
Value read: 25; V
